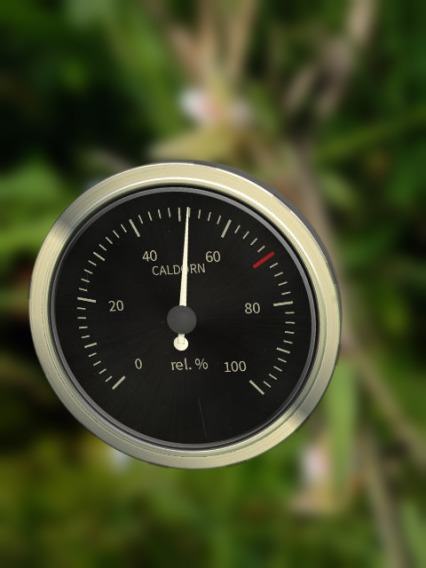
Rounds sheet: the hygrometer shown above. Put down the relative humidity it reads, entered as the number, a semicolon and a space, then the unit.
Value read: 52; %
